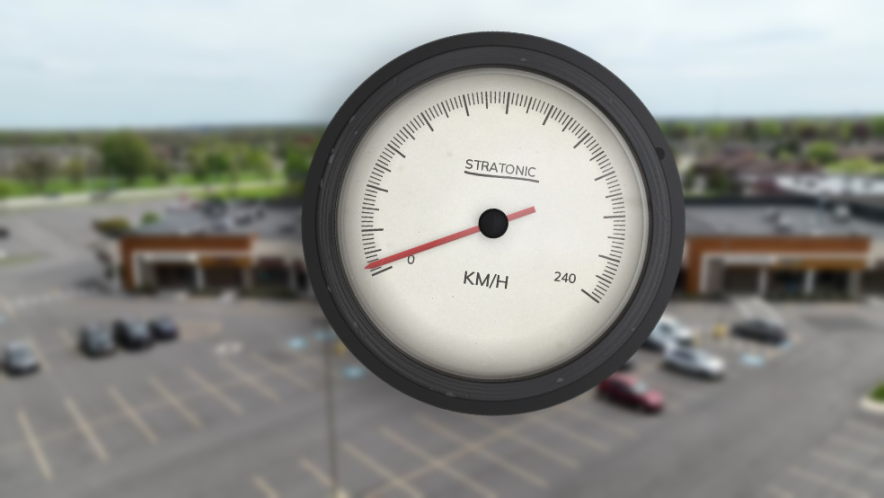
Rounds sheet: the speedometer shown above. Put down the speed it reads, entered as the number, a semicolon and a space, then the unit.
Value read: 4; km/h
